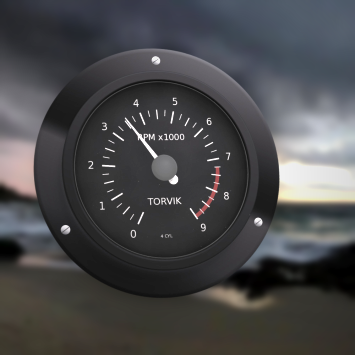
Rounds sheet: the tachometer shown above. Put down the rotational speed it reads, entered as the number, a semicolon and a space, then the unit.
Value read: 3500; rpm
